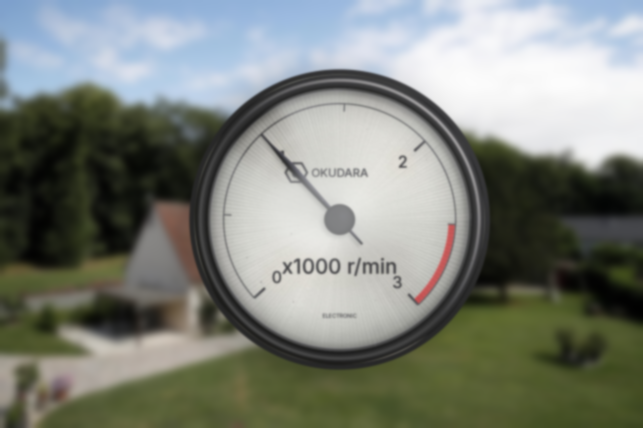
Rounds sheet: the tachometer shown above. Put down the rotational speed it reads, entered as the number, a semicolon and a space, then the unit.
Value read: 1000; rpm
